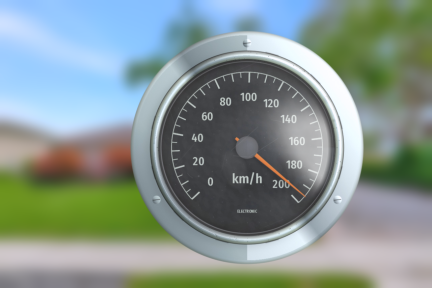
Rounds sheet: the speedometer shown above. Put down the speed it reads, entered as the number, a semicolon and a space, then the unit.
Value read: 195; km/h
